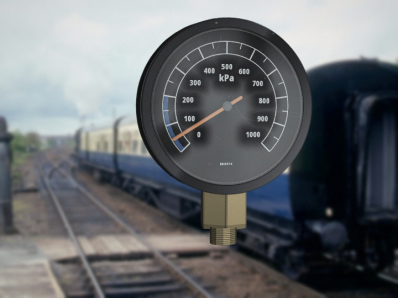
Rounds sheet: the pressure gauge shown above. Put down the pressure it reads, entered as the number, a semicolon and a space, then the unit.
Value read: 50; kPa
